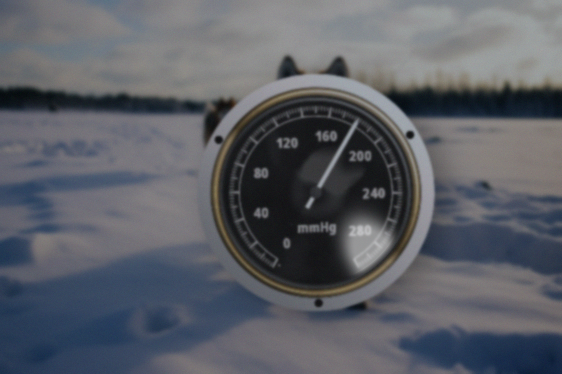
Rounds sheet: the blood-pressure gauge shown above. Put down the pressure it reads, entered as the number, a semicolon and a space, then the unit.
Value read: 180; mmHg
